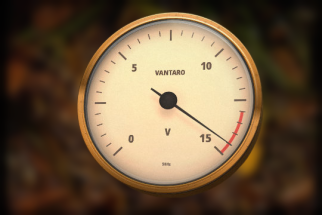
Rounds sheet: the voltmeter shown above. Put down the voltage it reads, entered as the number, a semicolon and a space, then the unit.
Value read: 14.5; V
